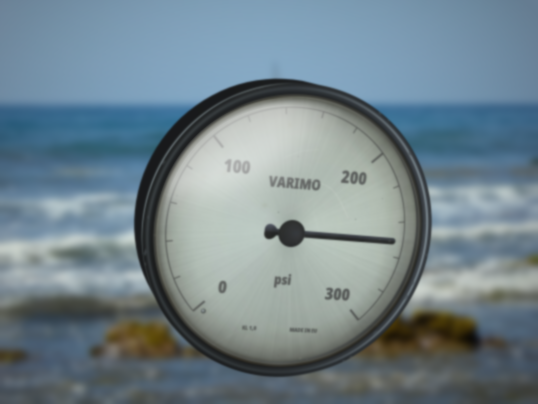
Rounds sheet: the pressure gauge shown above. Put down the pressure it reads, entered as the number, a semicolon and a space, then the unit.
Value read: 250; psi
